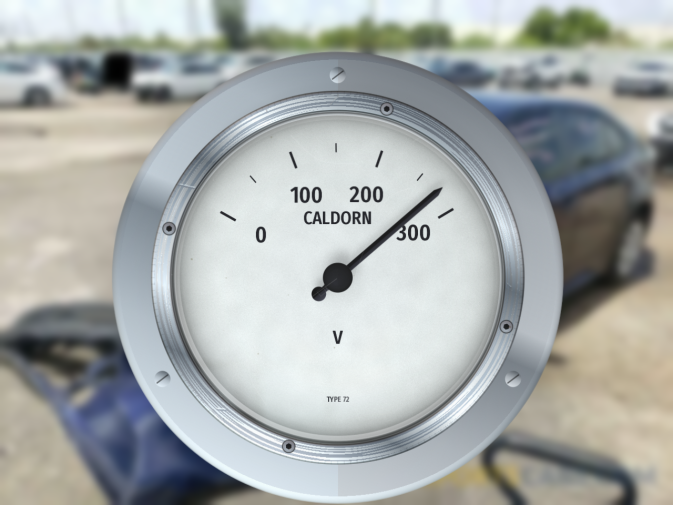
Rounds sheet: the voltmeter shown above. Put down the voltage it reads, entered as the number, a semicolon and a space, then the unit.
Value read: 275; V
